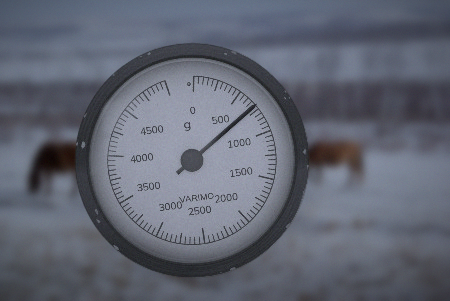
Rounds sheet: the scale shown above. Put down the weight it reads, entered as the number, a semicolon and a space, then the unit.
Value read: 700; g
